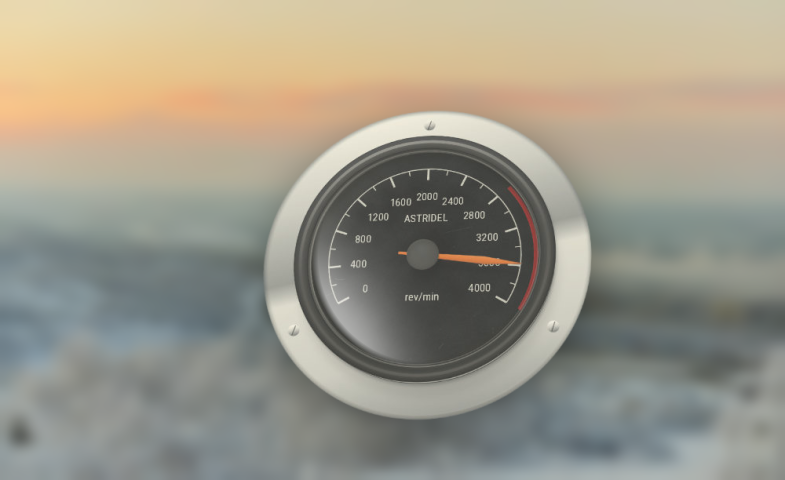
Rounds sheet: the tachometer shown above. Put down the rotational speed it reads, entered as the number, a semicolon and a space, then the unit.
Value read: 3600; rpm
